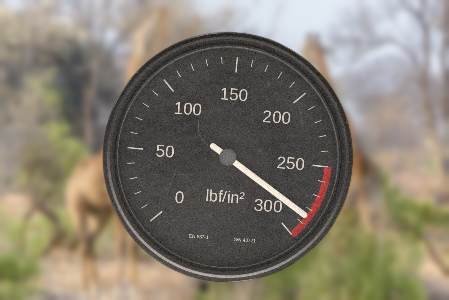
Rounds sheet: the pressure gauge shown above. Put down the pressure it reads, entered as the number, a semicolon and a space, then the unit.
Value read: 285; psi
